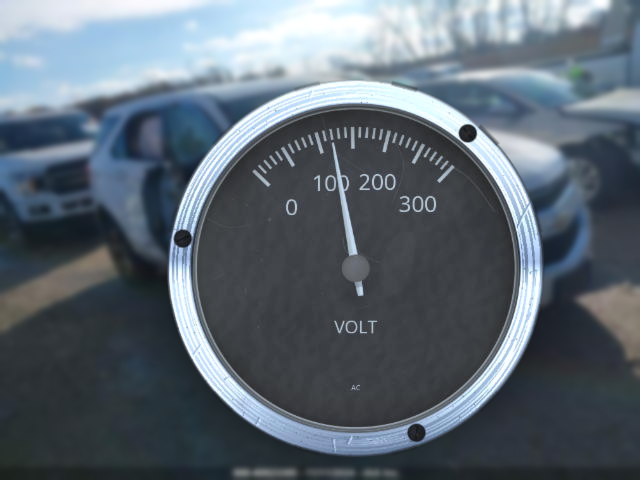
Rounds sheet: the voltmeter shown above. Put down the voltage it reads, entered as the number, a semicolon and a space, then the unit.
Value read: 120; V
